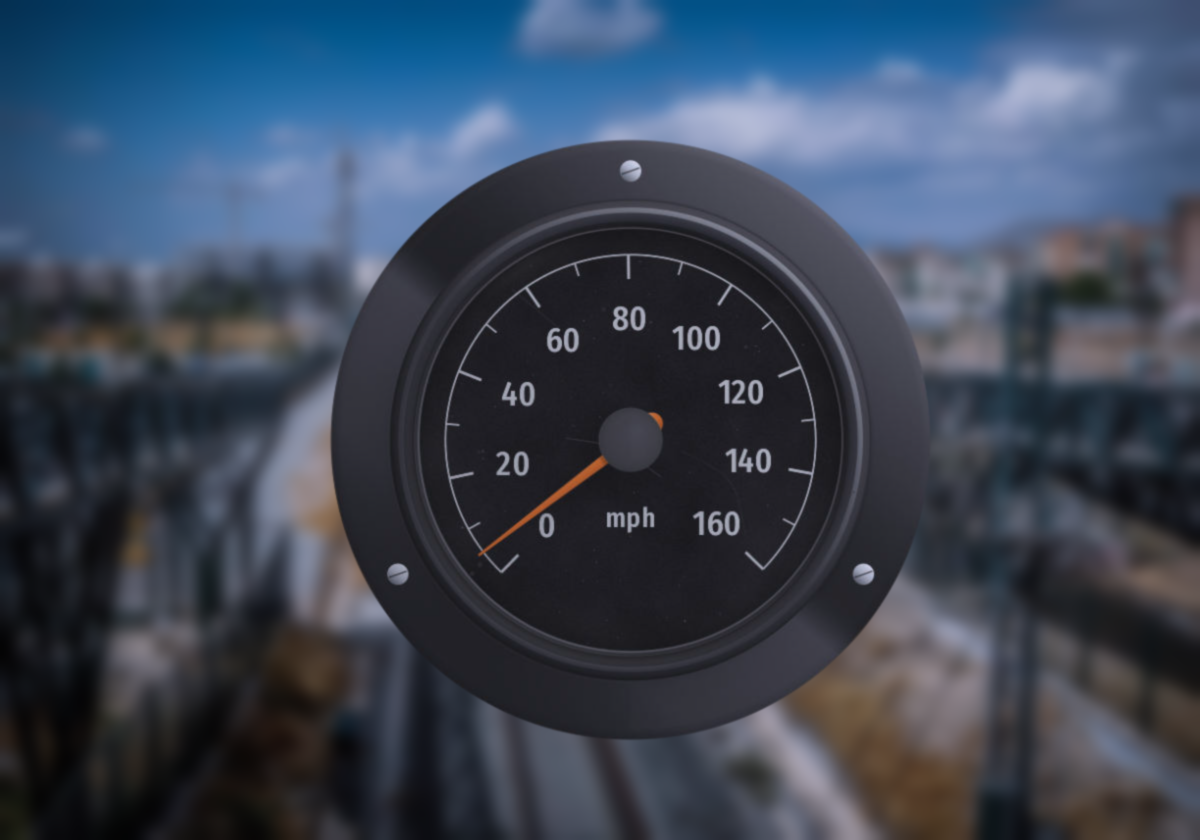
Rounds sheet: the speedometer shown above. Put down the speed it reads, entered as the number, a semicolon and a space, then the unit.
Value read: 5; mph
